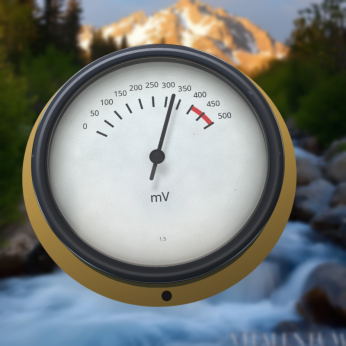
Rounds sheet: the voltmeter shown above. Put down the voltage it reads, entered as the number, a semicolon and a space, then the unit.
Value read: 325; mV
